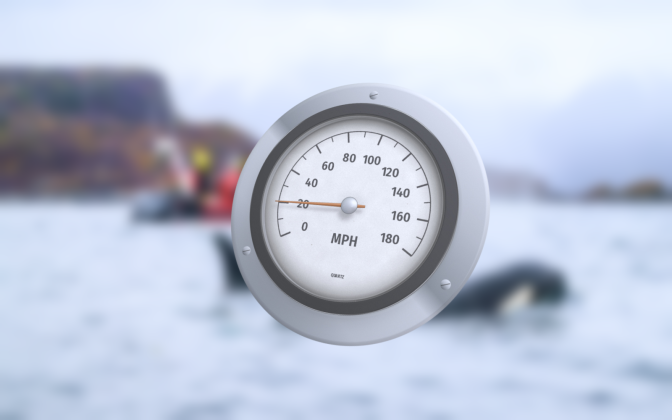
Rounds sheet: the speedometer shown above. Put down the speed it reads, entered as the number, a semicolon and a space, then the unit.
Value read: 20; mph
